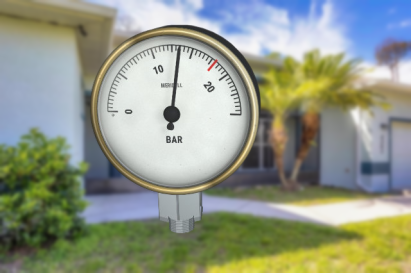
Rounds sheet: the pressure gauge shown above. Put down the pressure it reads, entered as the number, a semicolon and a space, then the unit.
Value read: 13.5; bar
